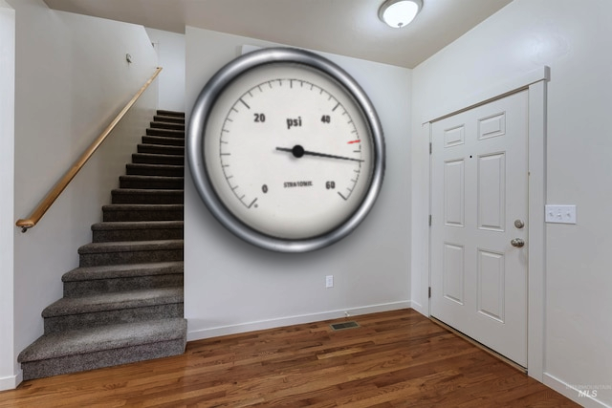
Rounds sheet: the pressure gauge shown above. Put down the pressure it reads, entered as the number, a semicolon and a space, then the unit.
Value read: 52; psi
